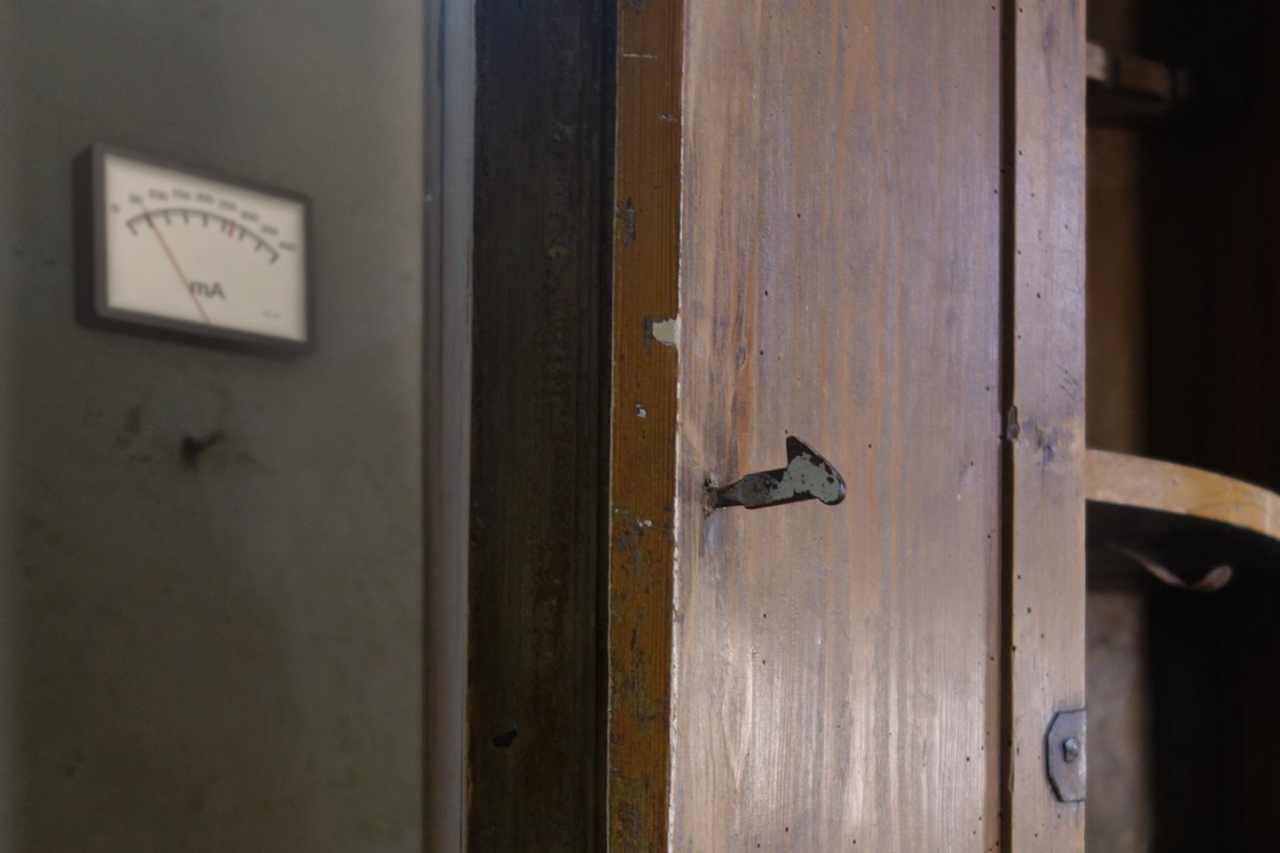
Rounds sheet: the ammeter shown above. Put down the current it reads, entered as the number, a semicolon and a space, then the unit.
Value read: 50; mA
